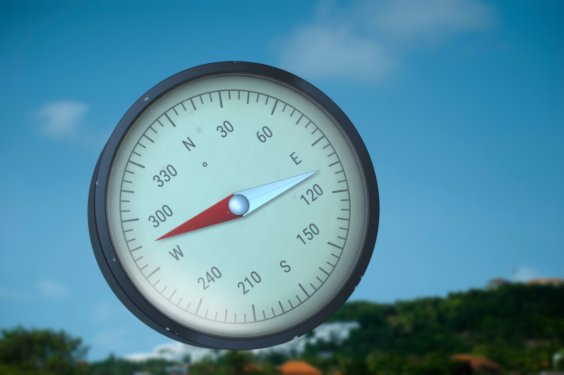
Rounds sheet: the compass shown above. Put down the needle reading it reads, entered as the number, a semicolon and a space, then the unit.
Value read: 285; °
